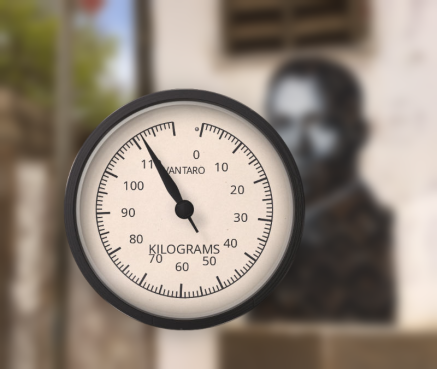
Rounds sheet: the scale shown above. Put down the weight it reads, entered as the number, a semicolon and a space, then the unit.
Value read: 112; kg
